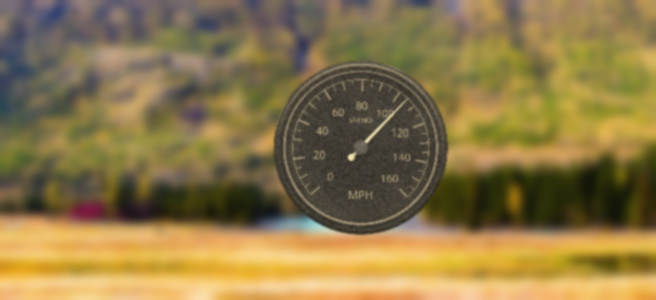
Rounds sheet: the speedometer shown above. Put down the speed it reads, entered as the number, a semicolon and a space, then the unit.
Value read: 105; mph
